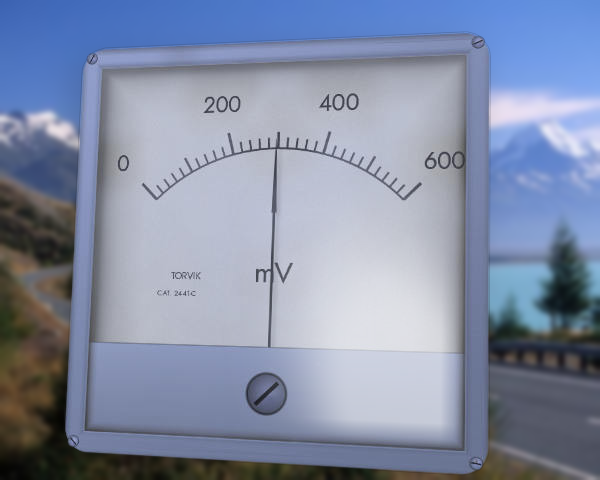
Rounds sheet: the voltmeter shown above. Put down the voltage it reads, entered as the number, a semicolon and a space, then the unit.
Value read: 300; mV
